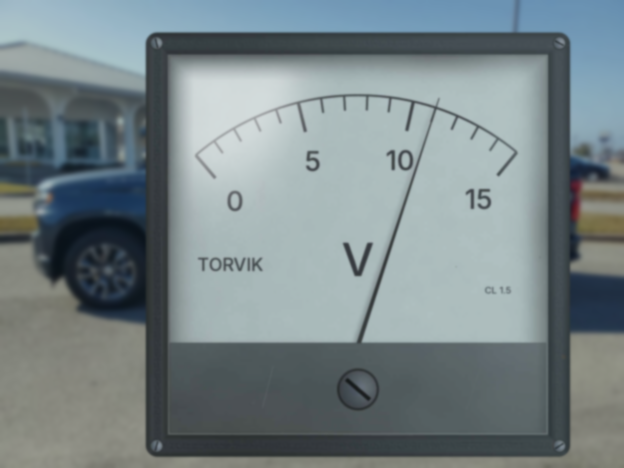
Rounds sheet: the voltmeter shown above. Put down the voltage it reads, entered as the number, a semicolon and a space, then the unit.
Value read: 11; V
